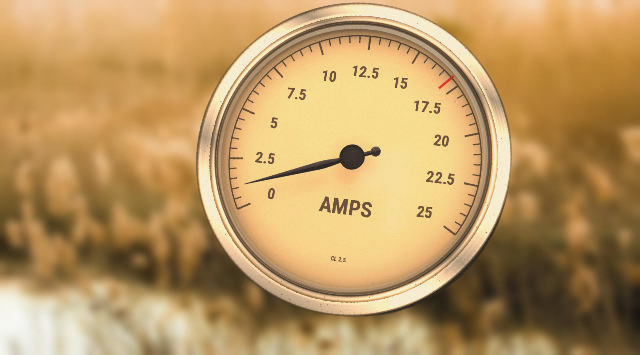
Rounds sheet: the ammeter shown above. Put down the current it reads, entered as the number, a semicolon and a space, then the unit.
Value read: 1; A
